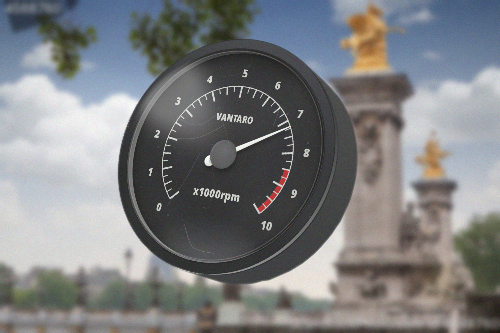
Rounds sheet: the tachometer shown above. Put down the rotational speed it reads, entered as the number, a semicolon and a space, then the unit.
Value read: 7250; rpm
